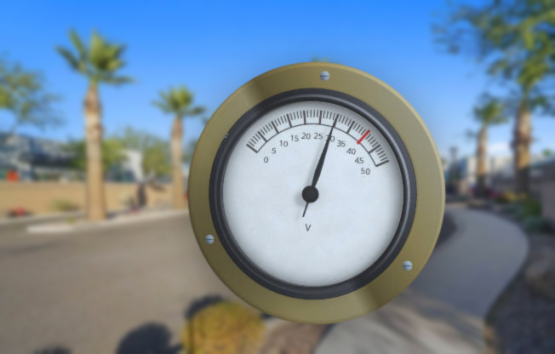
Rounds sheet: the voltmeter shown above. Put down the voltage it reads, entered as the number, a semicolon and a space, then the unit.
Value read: 30; V
